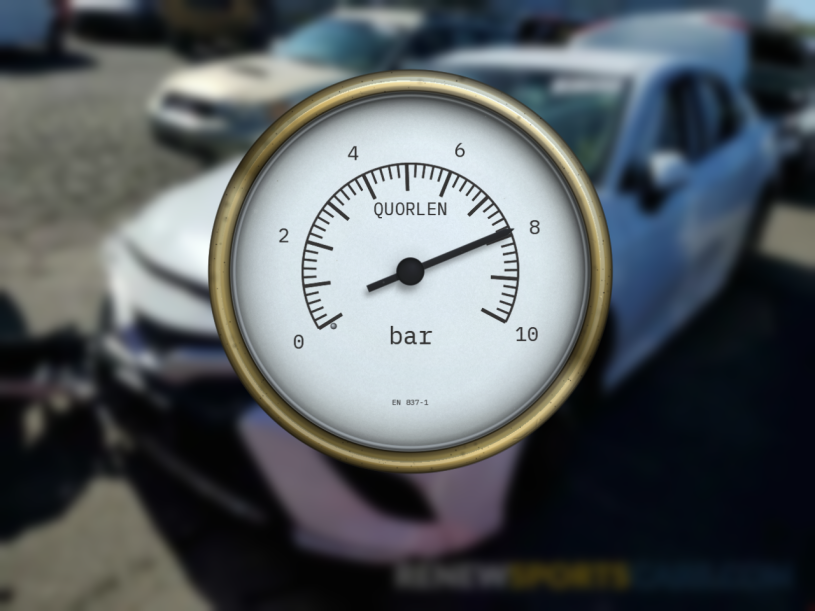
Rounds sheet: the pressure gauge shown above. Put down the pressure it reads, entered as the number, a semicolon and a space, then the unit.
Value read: 7.9; bar
